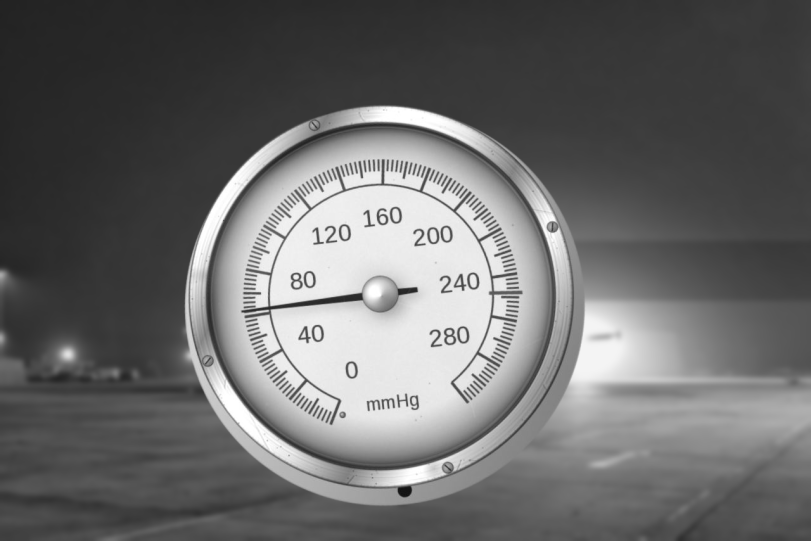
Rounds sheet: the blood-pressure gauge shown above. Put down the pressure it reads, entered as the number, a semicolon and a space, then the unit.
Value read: 62; mmHg
